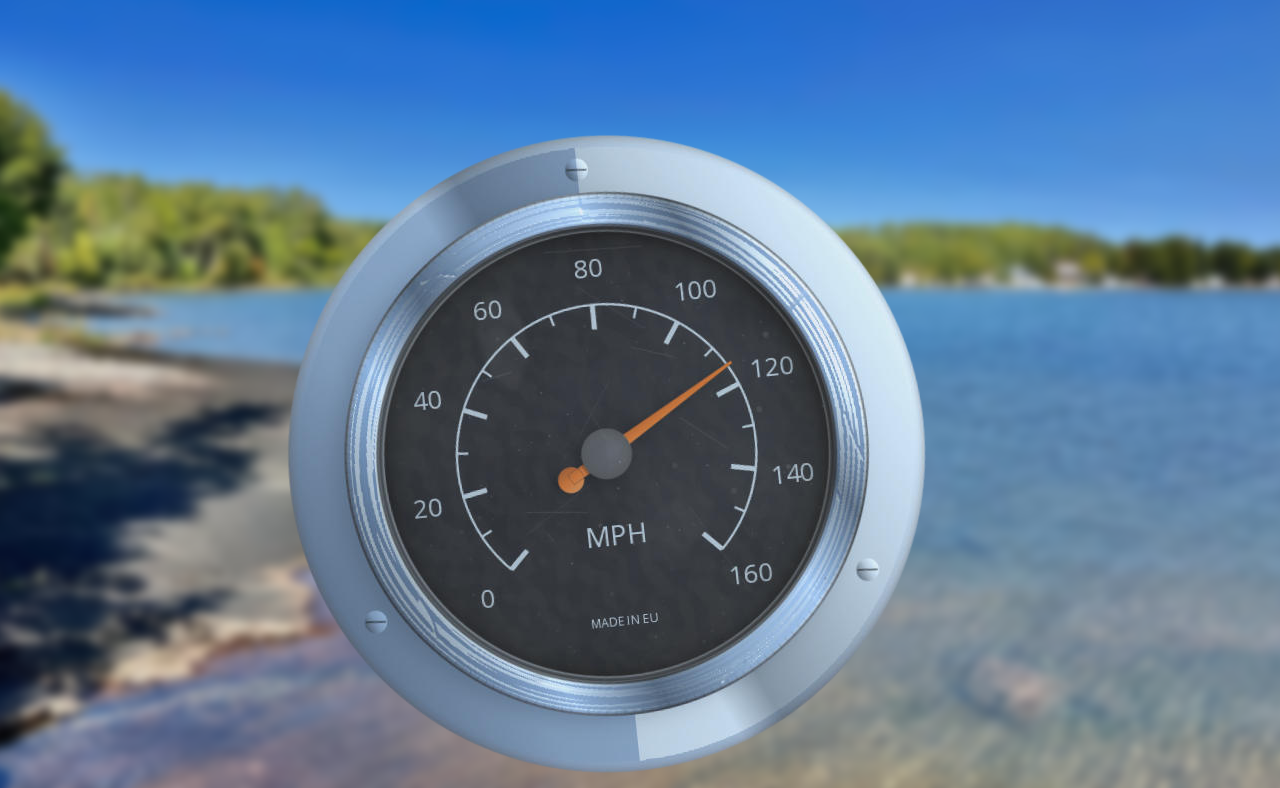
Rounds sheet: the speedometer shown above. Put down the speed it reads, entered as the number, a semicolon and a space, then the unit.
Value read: 115; mph
